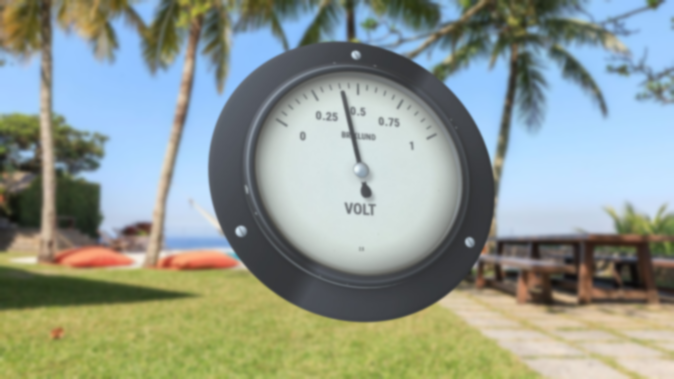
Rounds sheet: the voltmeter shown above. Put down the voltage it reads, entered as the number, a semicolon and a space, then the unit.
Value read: 0.4; V
